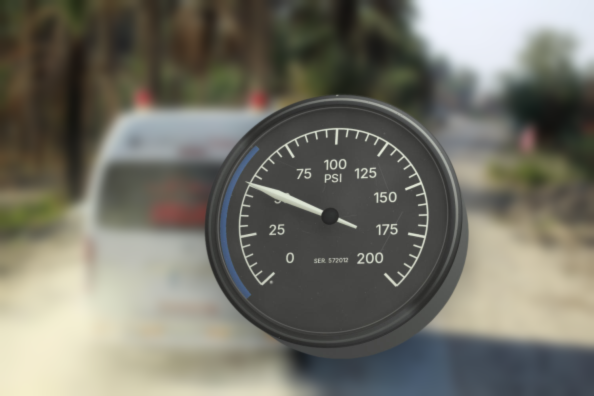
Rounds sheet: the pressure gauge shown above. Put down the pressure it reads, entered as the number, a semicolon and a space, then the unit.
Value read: 50; psi
